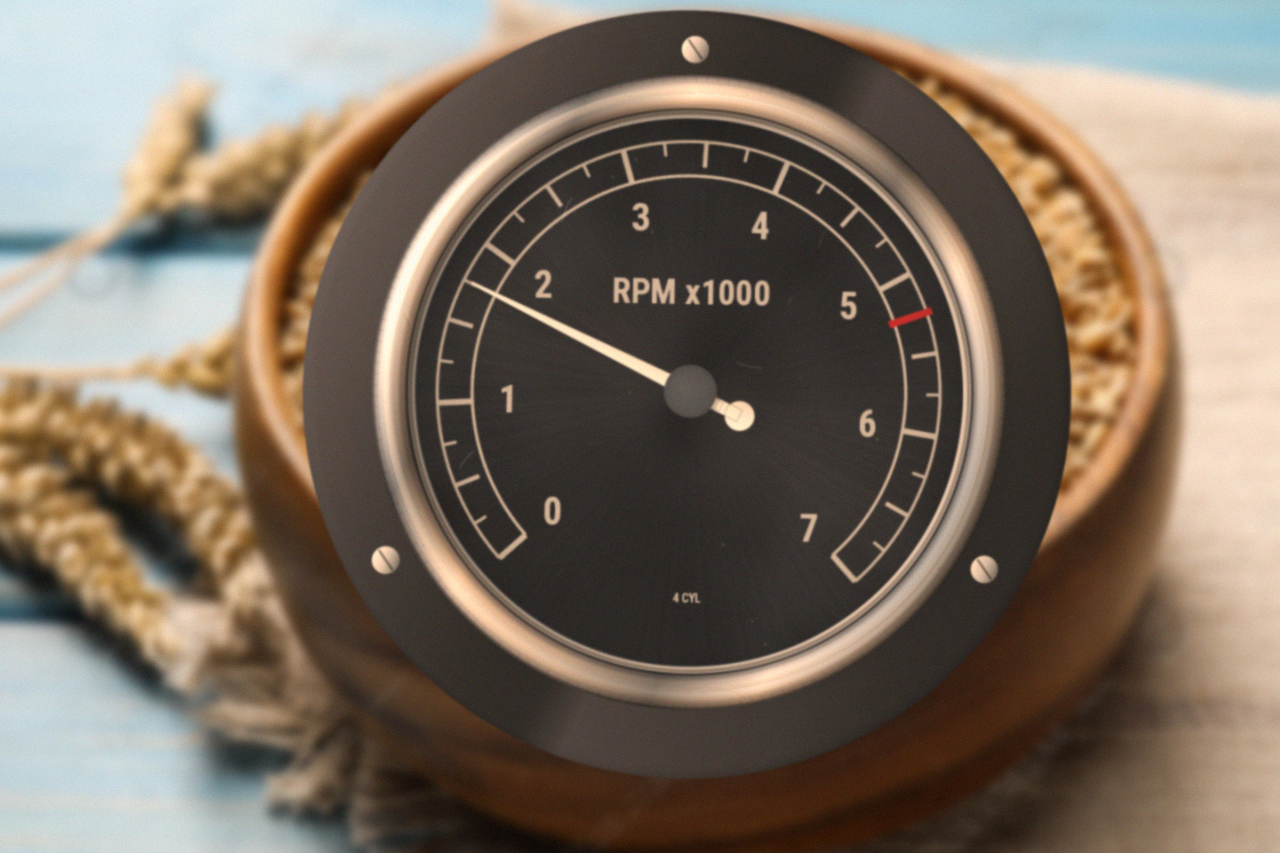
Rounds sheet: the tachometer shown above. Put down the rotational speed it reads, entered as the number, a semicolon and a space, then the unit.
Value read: 1750; rpm
